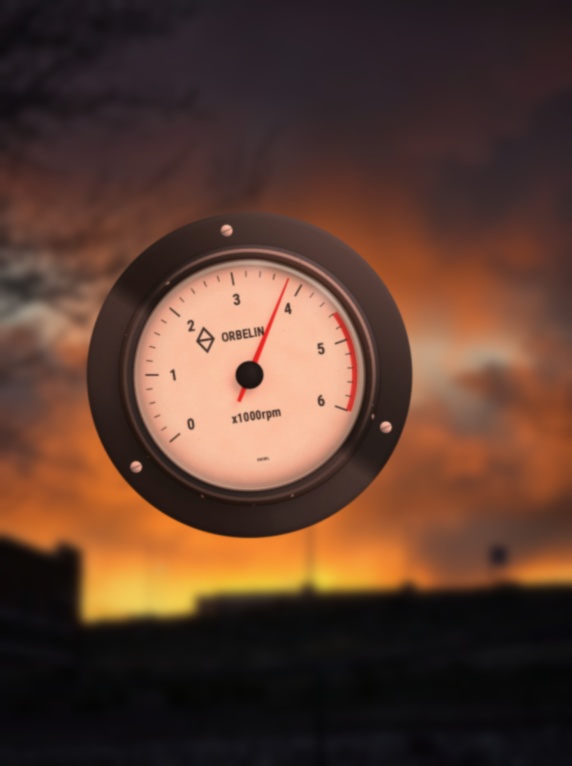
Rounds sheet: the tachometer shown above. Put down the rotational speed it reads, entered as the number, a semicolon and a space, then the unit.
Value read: 3800; rpm
